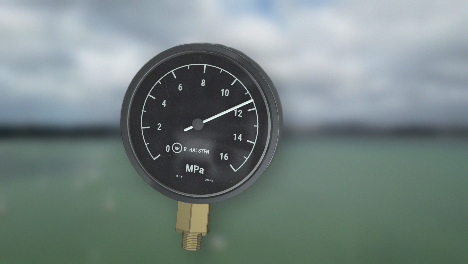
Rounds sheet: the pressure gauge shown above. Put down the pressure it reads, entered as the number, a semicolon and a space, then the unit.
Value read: 11.5; MPa
